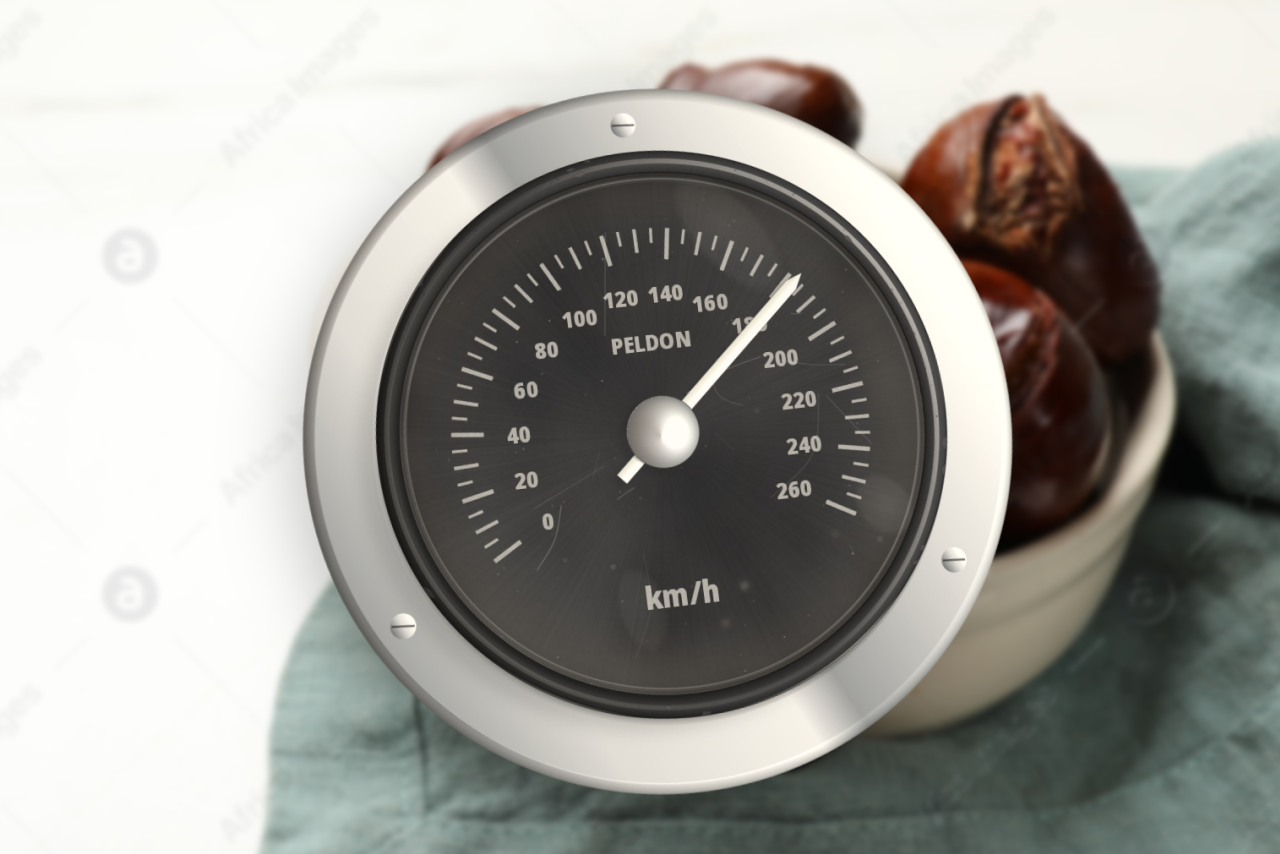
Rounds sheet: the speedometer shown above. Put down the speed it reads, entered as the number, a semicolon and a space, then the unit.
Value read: 182.5; km/h
